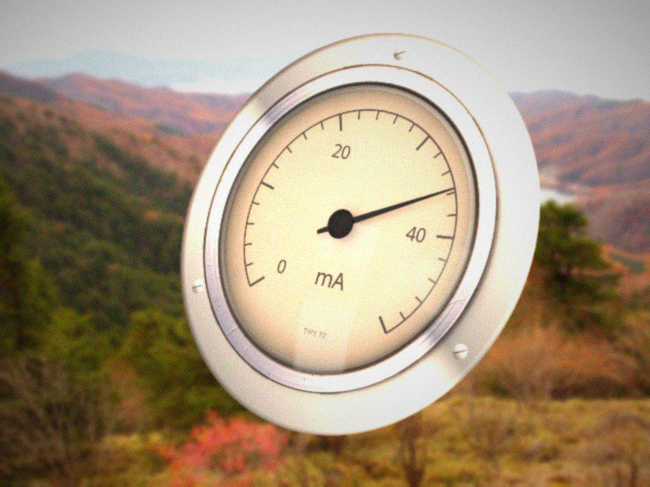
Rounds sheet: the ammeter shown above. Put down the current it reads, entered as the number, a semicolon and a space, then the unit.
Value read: 36; mA
